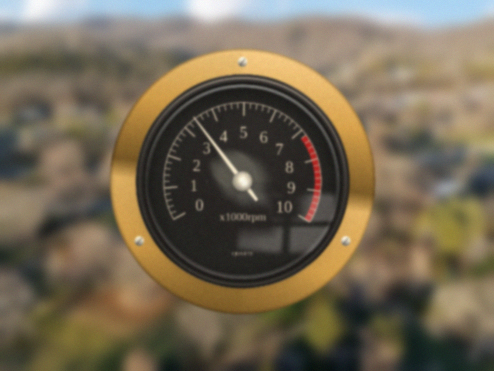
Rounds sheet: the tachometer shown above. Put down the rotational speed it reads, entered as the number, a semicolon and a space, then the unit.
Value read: 3400; rpm
